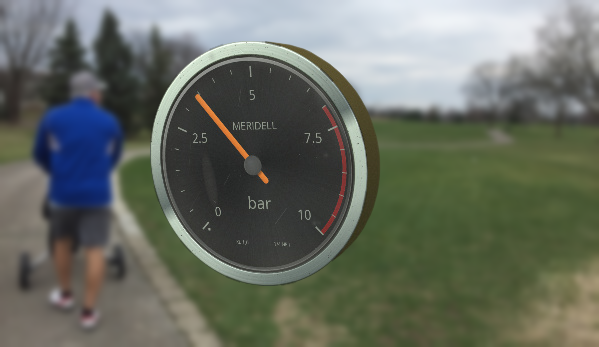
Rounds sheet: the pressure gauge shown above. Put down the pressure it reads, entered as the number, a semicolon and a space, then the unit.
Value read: 3.5; bar
